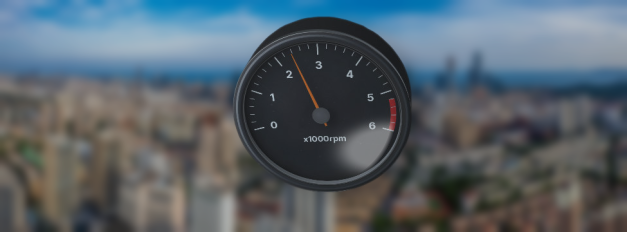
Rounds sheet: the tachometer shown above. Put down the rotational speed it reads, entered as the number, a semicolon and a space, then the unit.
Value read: 2400; rpm
